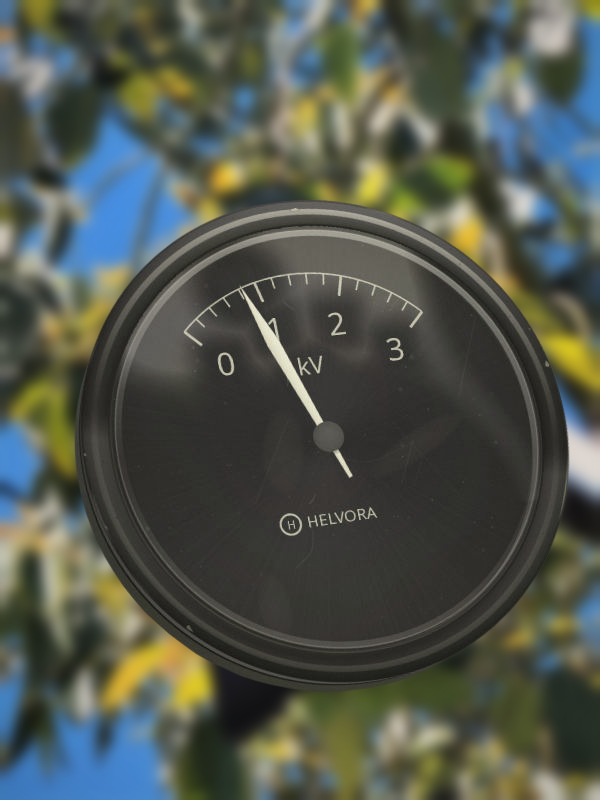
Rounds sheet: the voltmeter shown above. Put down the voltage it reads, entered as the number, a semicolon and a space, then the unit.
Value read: 0.8; kV
